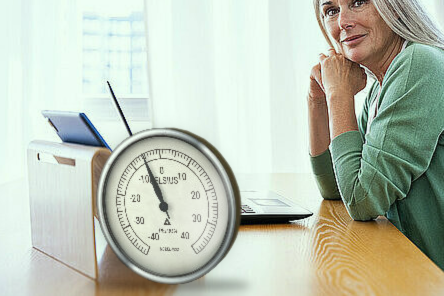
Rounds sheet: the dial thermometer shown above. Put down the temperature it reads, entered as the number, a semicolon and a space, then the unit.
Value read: -5; °C
